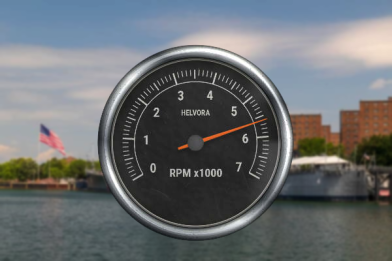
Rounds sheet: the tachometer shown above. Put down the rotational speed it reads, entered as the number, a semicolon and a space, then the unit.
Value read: 5600; rpm
